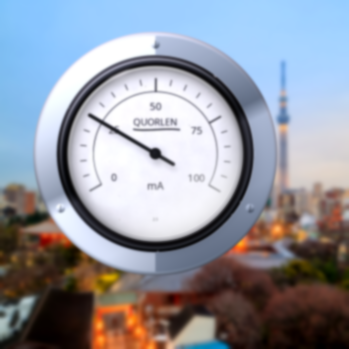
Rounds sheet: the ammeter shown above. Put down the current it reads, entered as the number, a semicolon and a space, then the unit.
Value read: 25; mA
